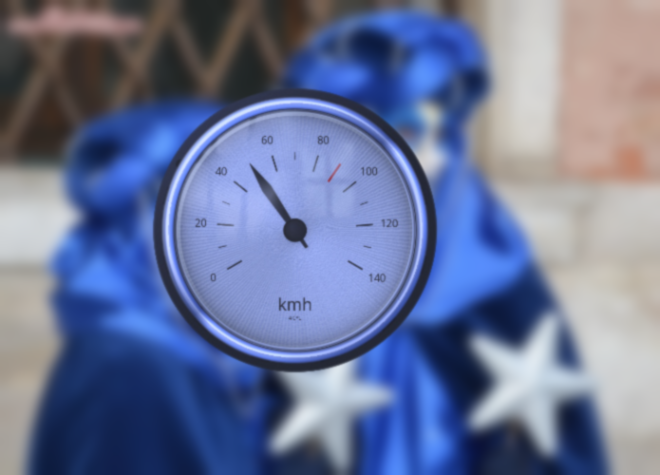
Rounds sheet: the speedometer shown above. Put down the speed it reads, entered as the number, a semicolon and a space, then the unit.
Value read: 50; km/h
